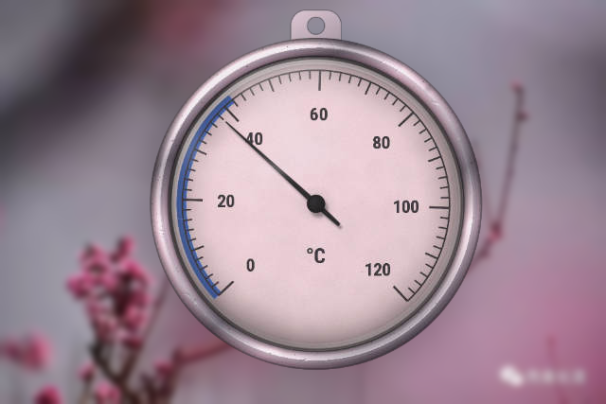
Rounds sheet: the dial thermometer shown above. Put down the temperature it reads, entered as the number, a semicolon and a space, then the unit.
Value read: 38; °C
